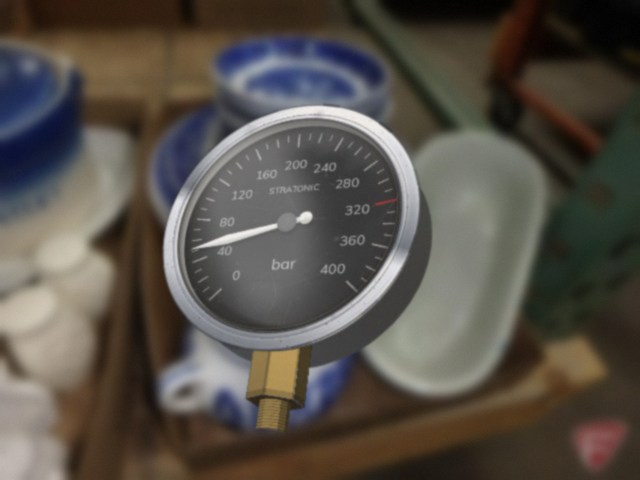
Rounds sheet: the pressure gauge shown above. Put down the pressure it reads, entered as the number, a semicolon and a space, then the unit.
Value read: 50; bar
